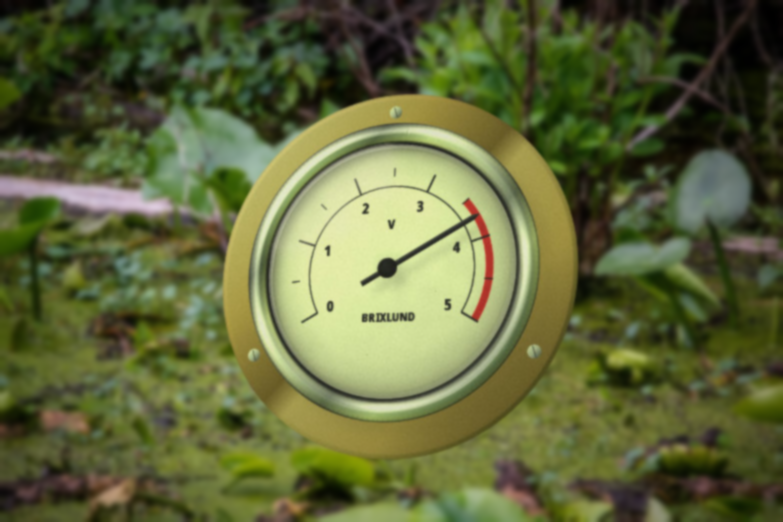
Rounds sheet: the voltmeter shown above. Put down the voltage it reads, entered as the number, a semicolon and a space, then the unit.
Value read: 3.75; V
